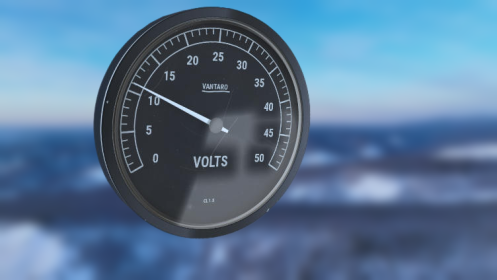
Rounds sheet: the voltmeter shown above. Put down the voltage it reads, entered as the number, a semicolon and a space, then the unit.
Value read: 11; V
